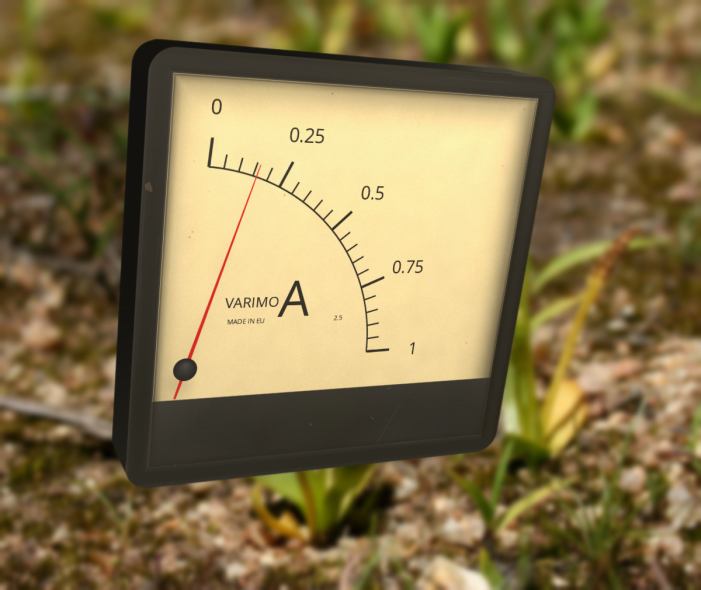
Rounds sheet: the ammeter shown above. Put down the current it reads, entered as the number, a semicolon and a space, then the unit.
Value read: 0.15; A
